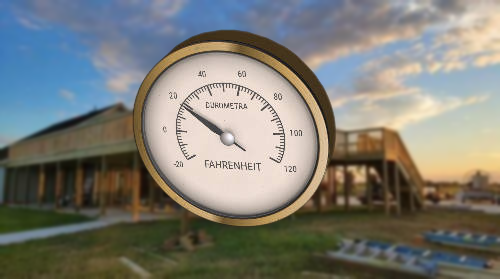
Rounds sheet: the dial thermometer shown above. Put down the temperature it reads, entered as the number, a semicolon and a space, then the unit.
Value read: 20; °F
